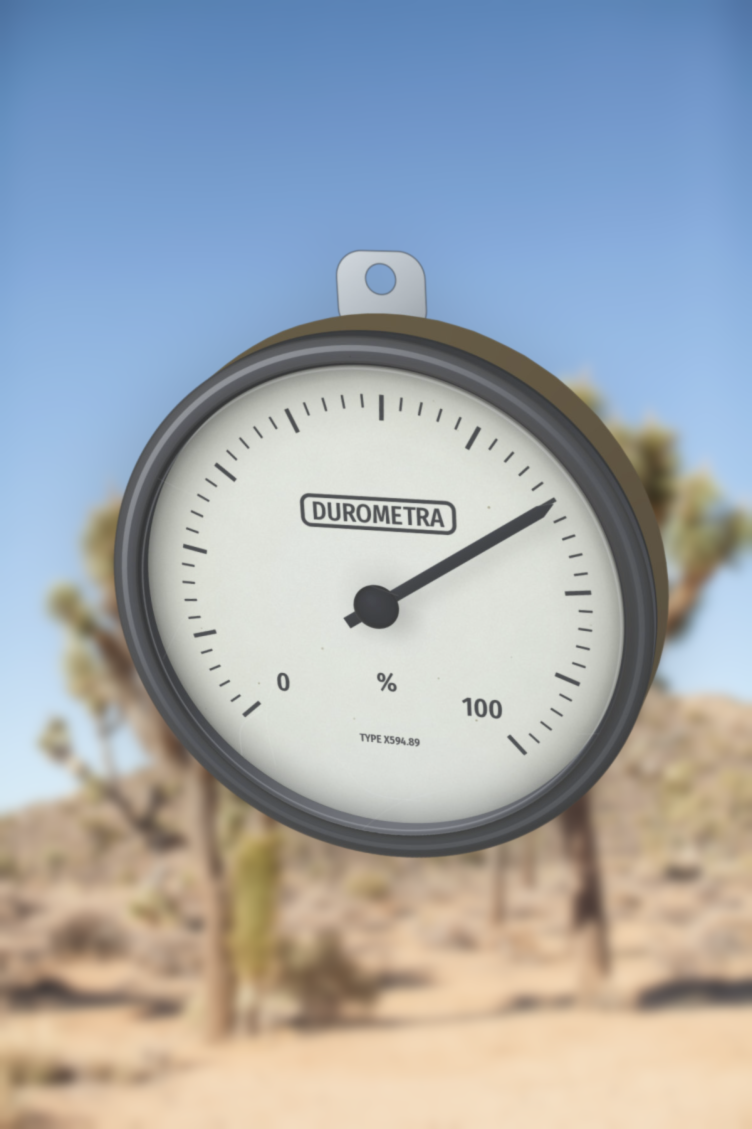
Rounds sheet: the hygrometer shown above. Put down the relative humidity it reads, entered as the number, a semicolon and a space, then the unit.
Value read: 70; %
